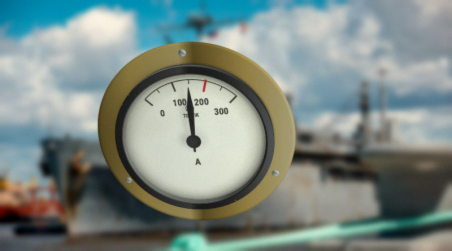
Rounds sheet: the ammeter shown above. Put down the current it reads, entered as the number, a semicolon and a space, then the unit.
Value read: 150; A
